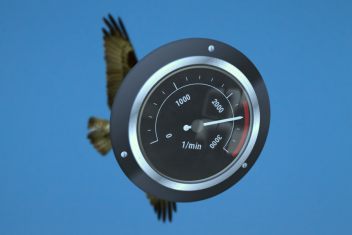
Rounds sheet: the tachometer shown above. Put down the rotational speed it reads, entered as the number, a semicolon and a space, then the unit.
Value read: 2400; rpm
